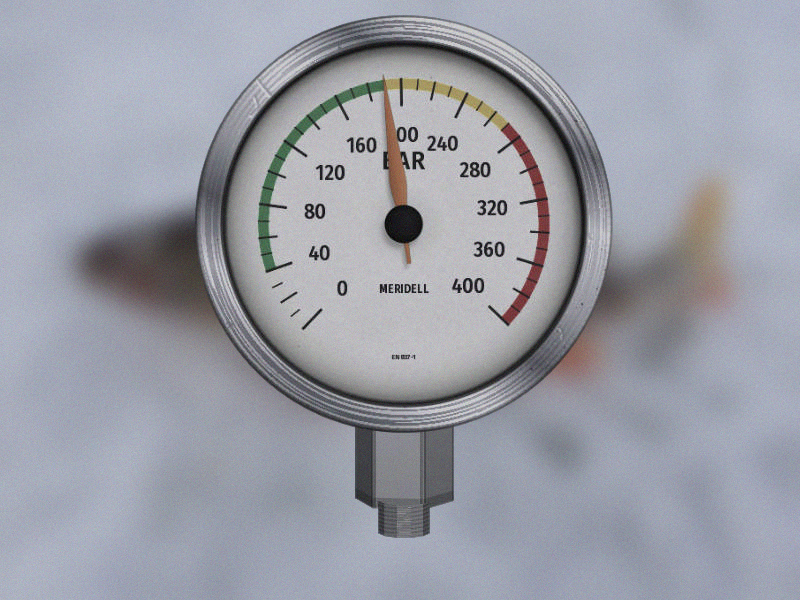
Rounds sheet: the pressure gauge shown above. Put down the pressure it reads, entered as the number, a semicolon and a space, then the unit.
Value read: 190; bar
